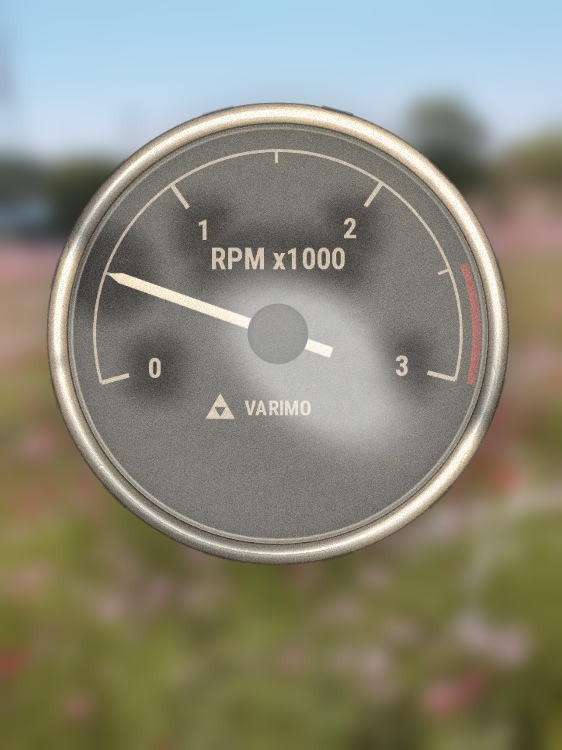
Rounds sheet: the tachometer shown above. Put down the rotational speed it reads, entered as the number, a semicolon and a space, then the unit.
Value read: 500; rpm
